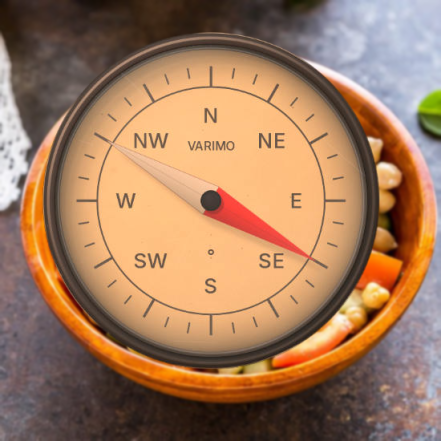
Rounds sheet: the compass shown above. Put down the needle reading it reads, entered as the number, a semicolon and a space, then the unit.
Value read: 120; °
